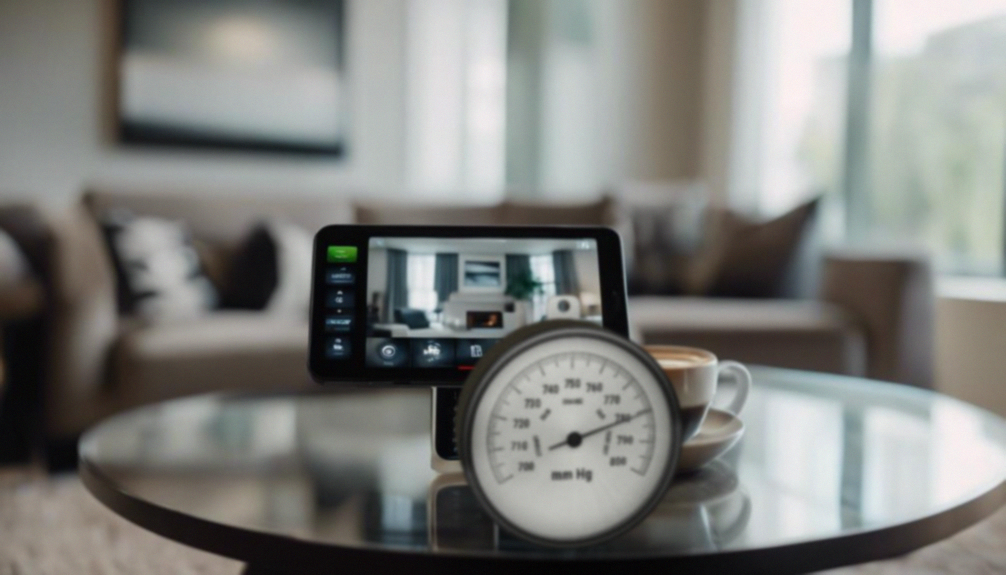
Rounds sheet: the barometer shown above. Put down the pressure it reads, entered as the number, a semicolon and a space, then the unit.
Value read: 780; mmHg
